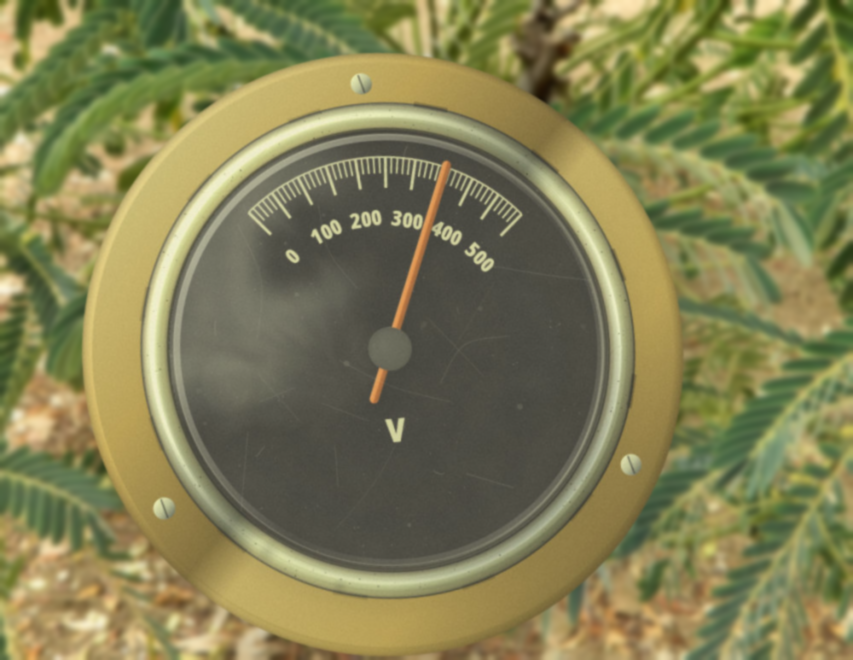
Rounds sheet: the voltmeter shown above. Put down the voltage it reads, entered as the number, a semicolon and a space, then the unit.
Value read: 350; V
